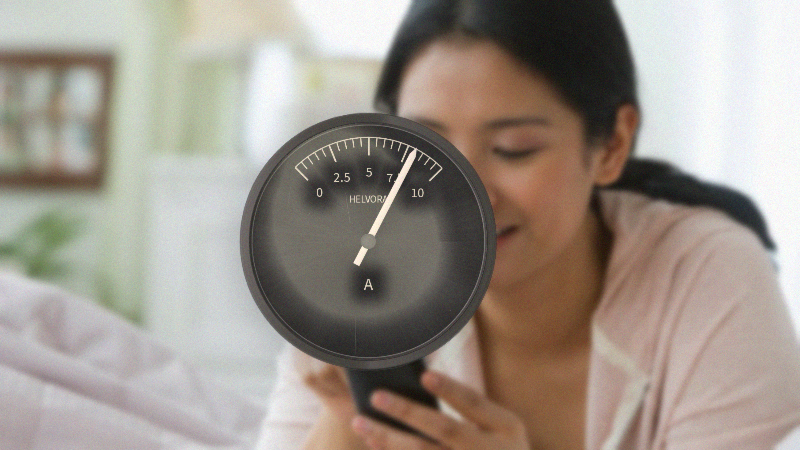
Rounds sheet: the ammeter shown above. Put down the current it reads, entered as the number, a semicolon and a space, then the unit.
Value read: 8; A
